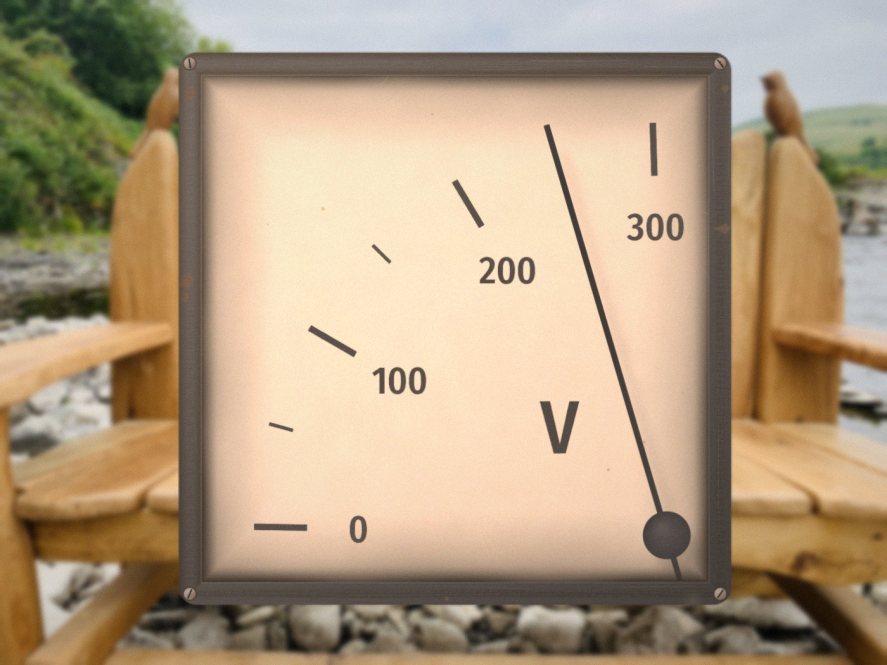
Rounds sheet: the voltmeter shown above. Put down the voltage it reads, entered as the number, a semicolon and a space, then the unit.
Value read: 250; V
